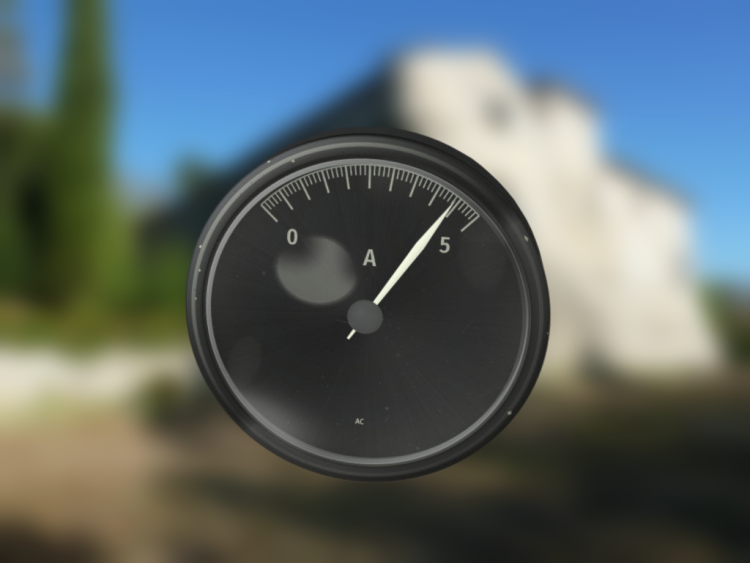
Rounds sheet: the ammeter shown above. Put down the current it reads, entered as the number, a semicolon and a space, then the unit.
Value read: 4.4; A
